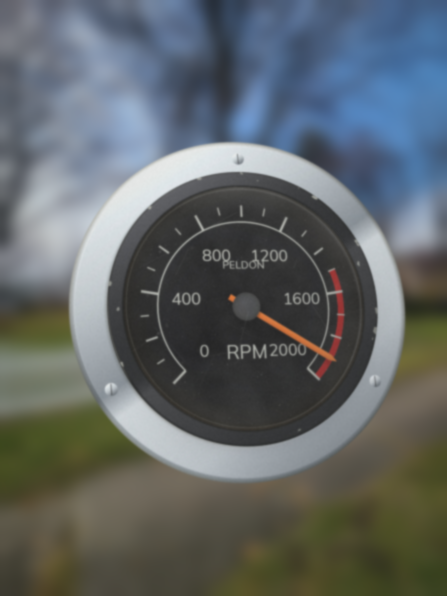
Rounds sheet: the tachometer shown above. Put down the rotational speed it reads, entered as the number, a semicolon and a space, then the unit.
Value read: 1900; rpm
